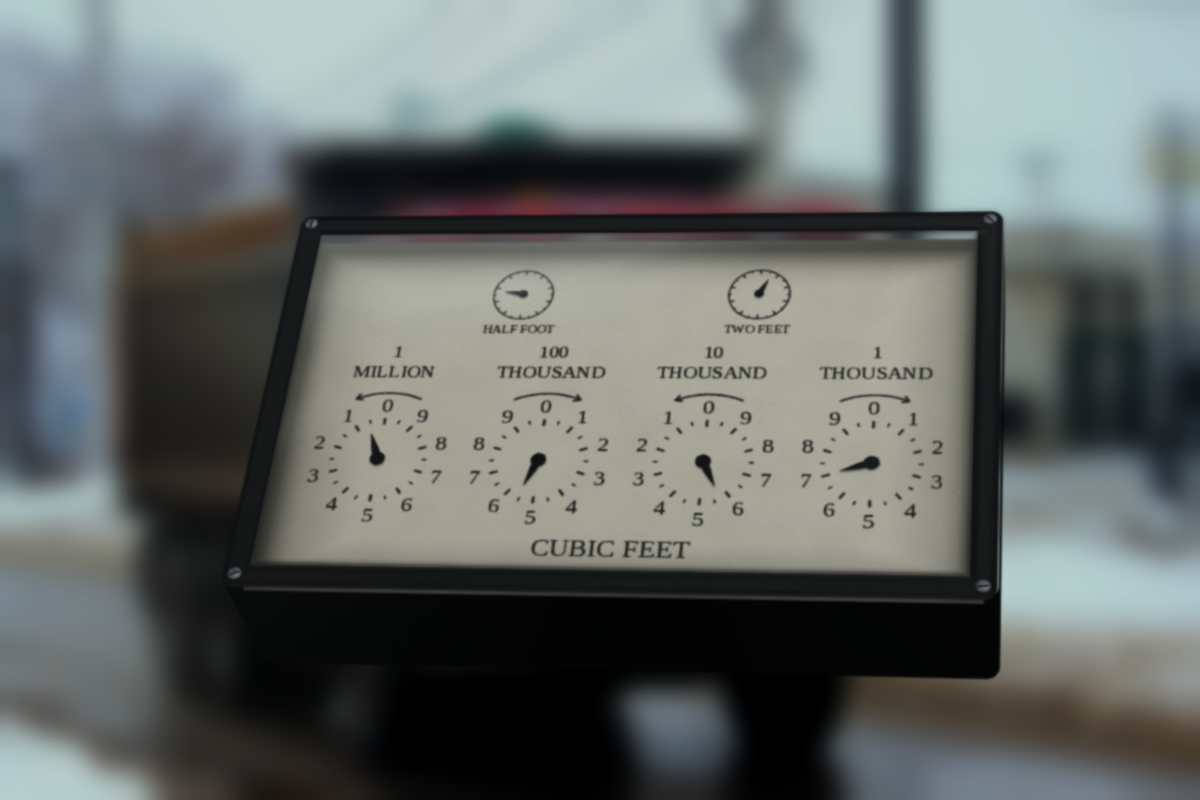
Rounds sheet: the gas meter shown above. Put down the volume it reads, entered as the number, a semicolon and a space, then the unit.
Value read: 55700; ft³
